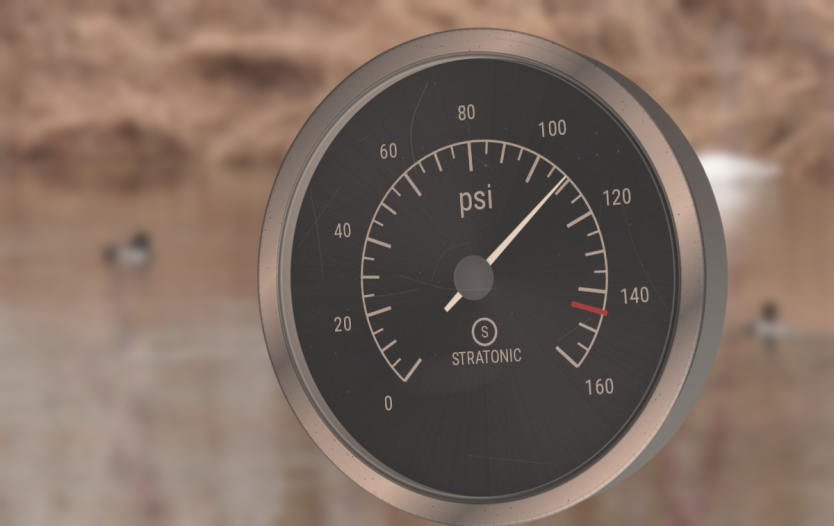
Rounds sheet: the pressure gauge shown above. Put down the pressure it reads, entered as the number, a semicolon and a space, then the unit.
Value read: 110; psi
